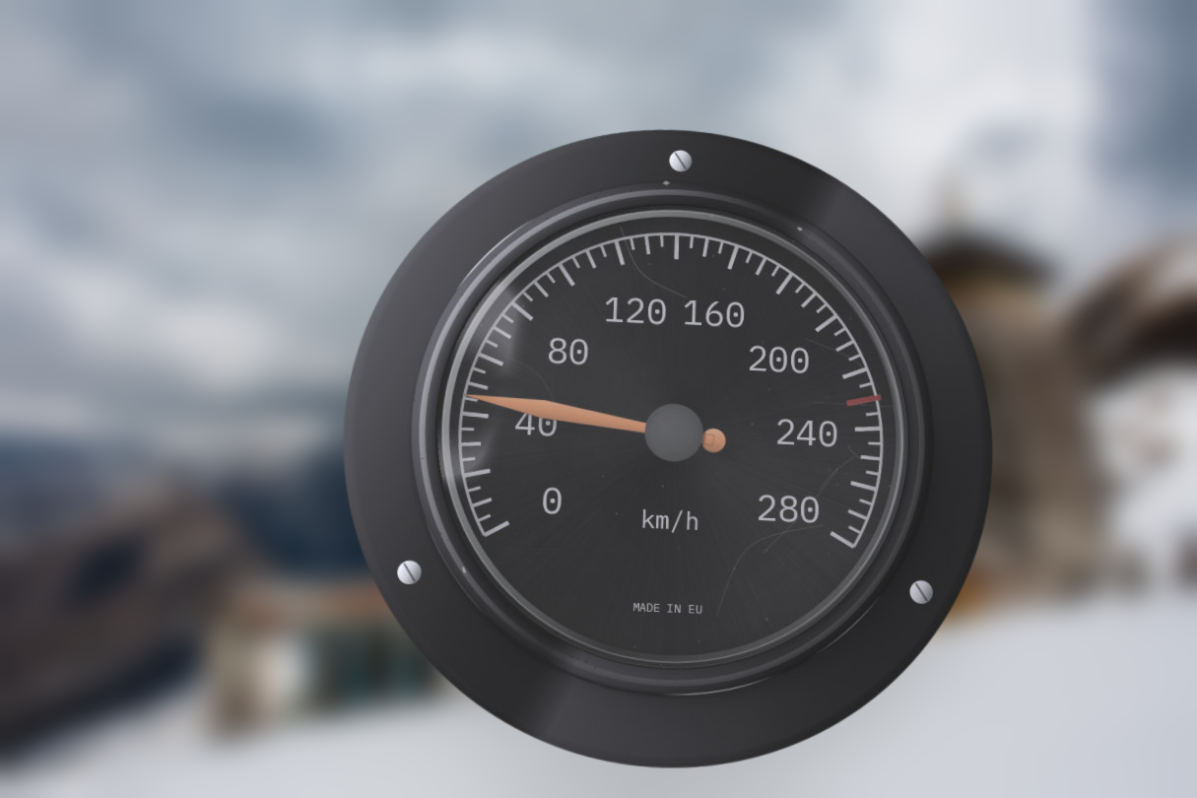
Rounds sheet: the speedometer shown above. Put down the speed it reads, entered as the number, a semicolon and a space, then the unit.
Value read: 45; km/h
